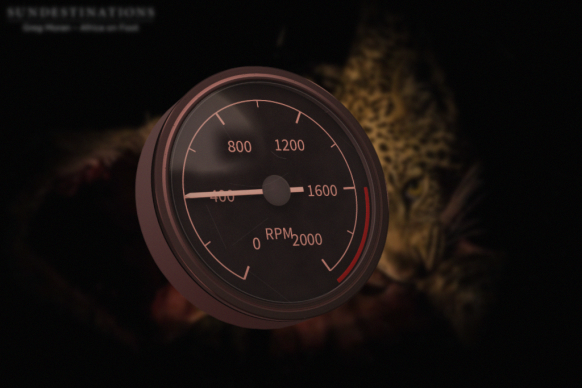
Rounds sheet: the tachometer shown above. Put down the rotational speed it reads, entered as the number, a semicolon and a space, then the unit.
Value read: 400; rpm
